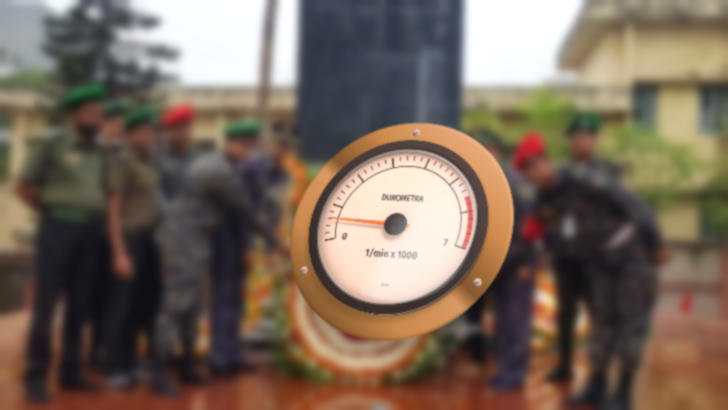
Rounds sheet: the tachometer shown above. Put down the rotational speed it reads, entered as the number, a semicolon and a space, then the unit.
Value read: 600; rpm
